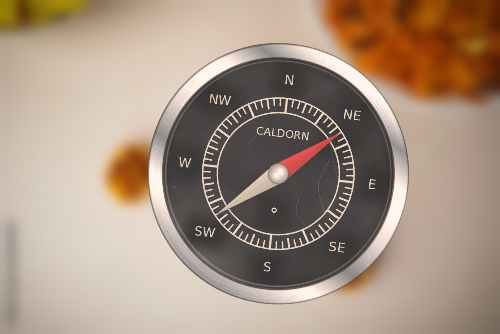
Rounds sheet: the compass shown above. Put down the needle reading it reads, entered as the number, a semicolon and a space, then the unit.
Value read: 50; °
